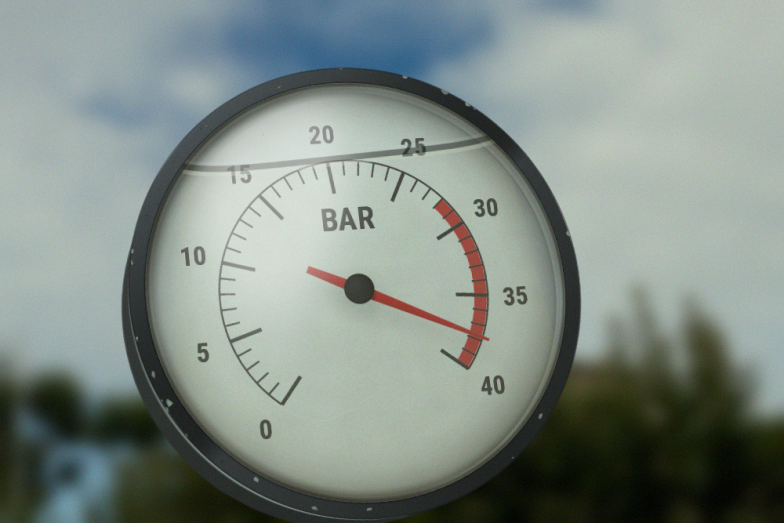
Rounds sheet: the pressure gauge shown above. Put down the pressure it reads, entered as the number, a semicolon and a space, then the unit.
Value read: 38; bar
